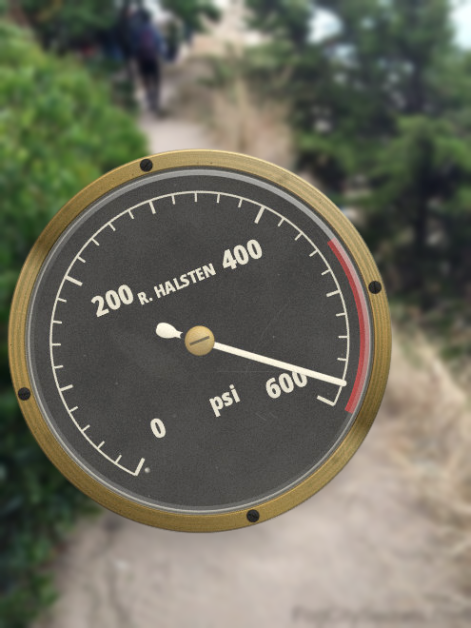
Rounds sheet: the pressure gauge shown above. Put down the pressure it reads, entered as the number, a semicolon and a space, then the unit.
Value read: 580; psi
